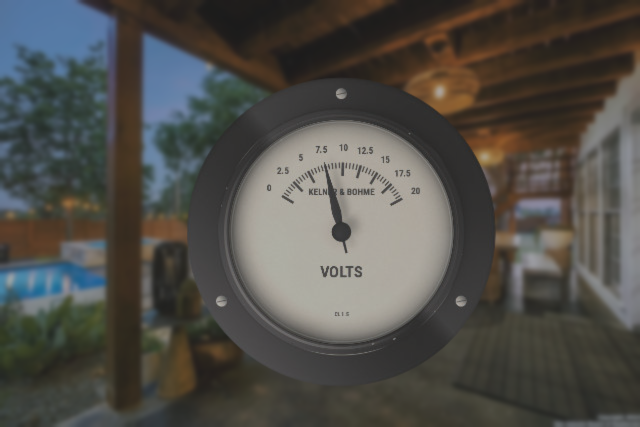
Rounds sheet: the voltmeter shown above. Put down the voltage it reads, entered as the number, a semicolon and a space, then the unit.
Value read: 7.5; V
